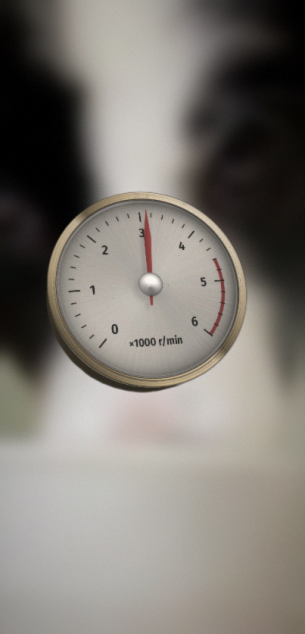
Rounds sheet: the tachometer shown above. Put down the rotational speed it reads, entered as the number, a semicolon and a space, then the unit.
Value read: 3100; rpm
